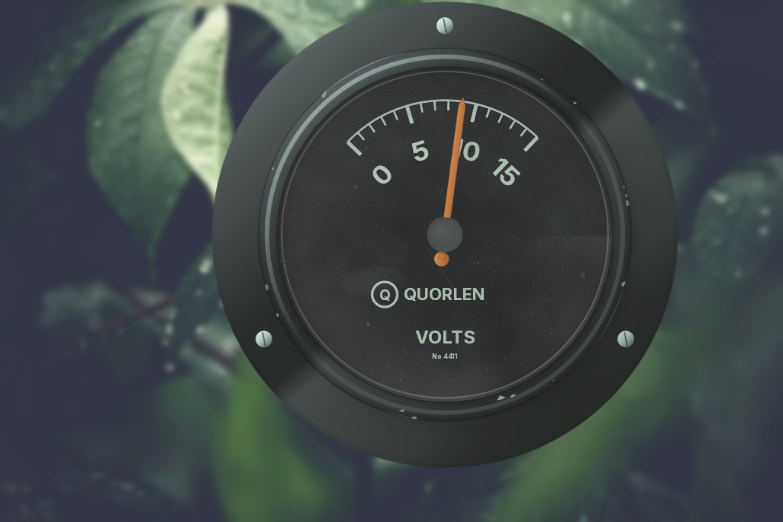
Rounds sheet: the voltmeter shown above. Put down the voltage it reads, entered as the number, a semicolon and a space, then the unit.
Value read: 9; V
